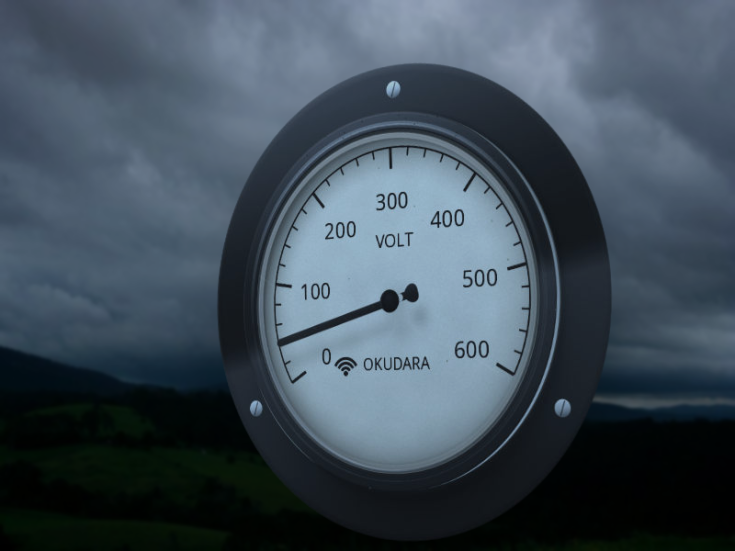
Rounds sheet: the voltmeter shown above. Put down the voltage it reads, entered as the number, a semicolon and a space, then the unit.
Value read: 40; V
